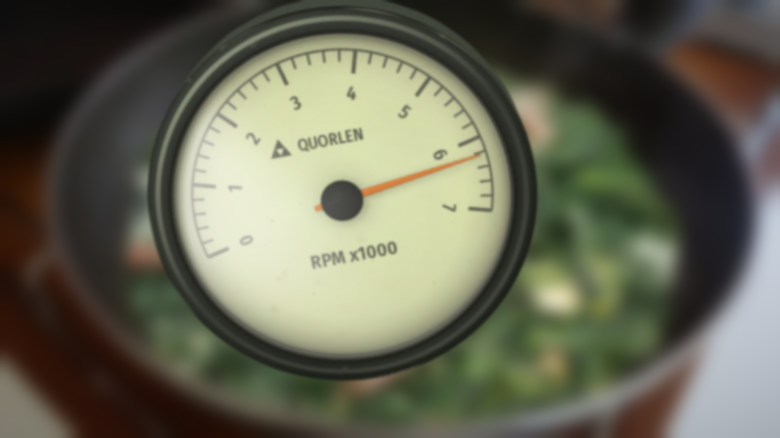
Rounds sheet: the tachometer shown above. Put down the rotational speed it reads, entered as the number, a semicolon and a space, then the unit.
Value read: 6200; rpm
